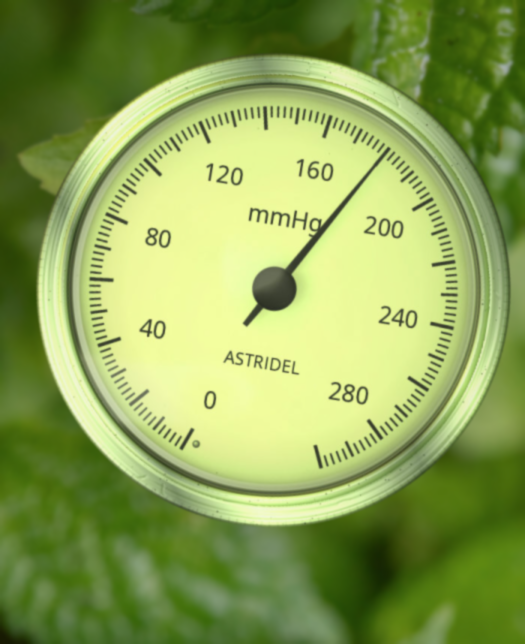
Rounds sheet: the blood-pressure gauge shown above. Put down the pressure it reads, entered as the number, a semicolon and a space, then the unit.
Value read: 180; mmHg
